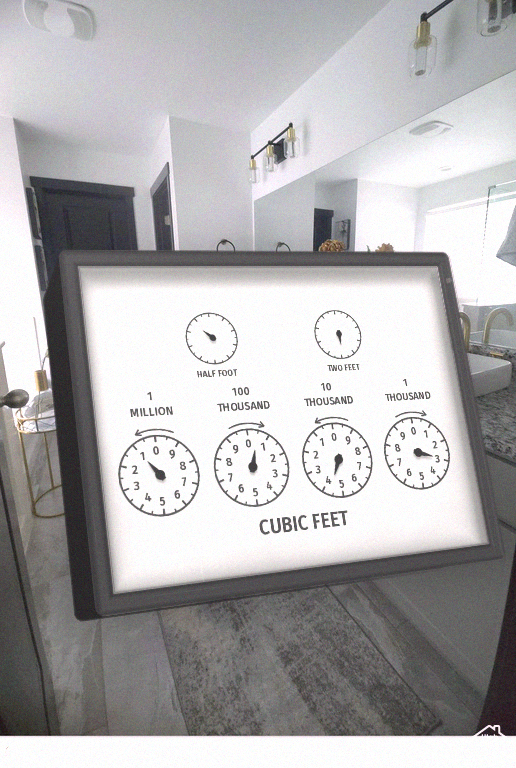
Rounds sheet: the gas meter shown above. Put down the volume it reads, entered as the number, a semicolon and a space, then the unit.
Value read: 104300; ft³
